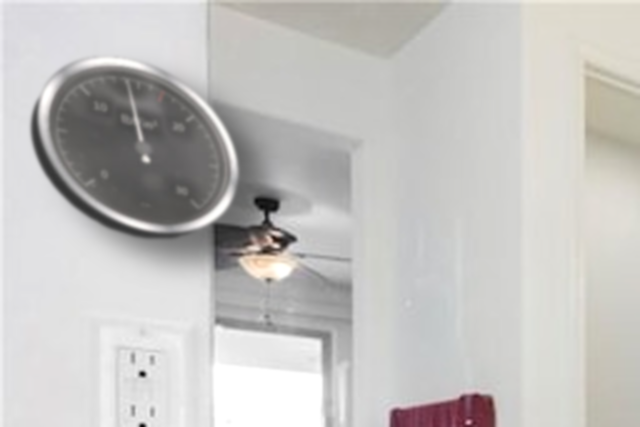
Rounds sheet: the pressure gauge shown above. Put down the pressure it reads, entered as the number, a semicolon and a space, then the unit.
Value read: 14; psi
